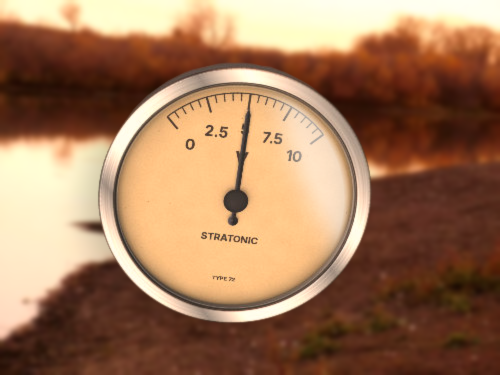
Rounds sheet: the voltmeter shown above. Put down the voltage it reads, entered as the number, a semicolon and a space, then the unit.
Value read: 5; V
